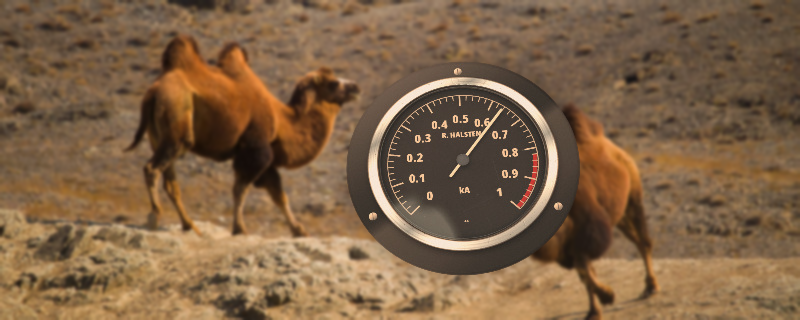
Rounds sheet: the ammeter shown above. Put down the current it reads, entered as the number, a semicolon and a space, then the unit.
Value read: 0.64; kA
